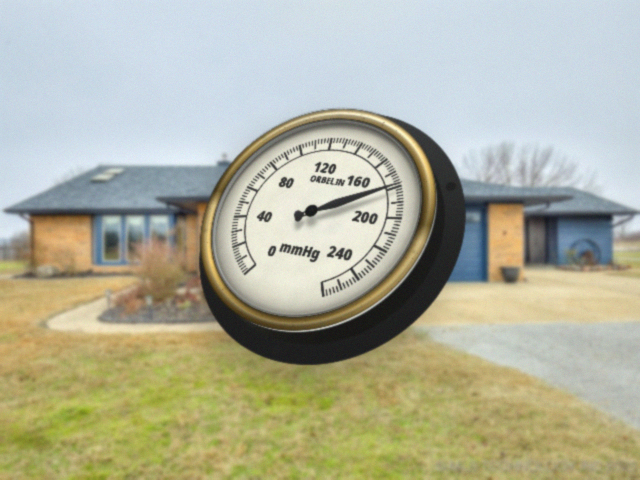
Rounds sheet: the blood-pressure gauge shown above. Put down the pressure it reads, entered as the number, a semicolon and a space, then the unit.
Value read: 180; mmHg
